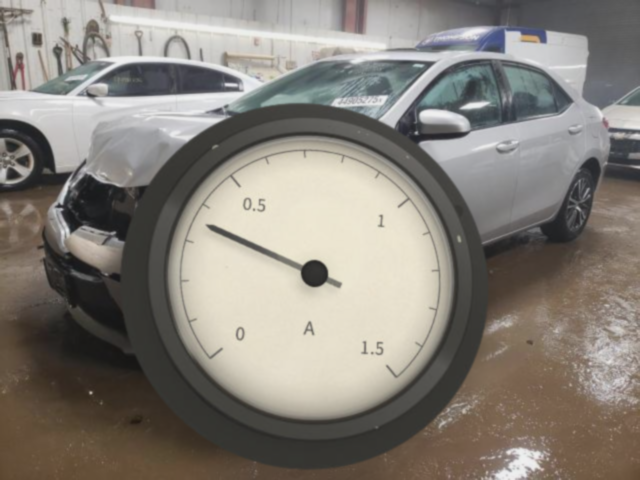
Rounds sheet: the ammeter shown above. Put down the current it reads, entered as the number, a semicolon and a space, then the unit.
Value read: 0.35; A
